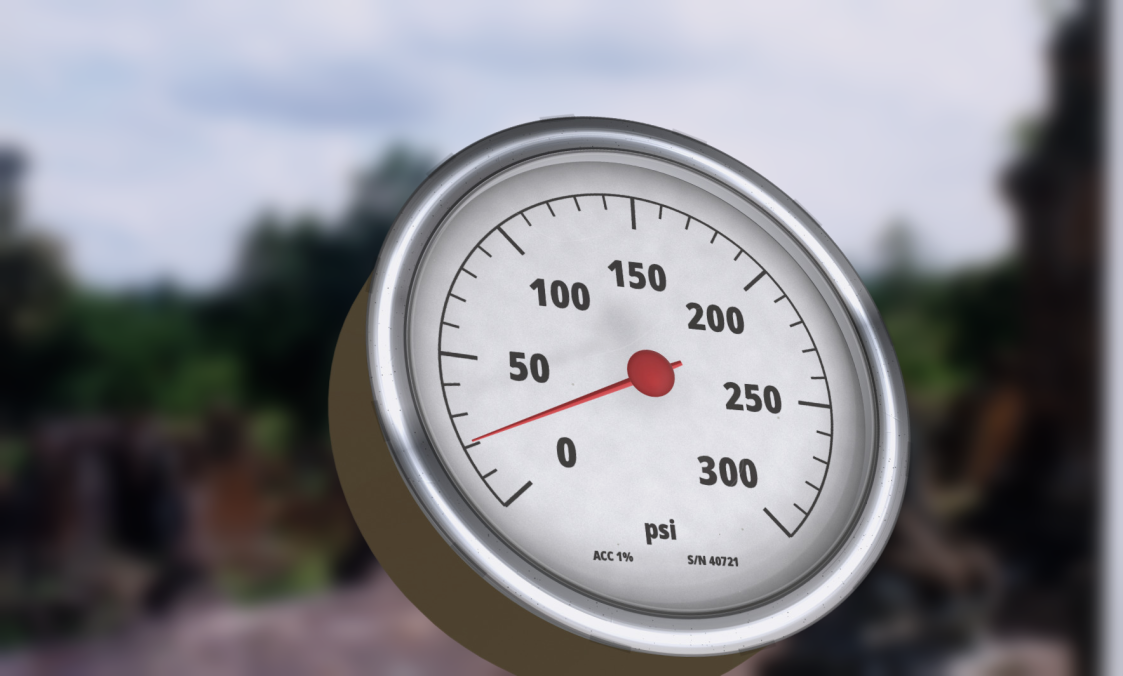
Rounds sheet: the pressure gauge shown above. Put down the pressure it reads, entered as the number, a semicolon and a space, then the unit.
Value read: 20; psi
